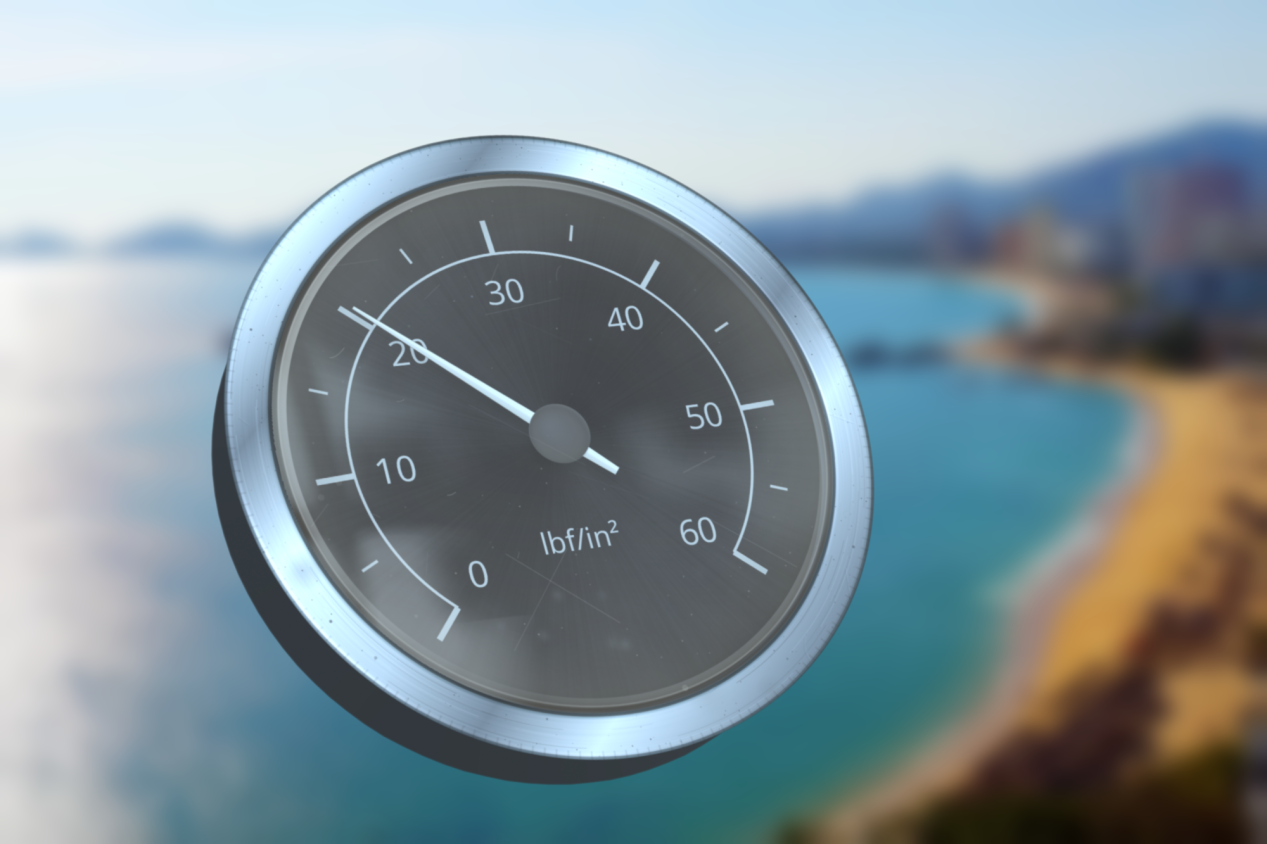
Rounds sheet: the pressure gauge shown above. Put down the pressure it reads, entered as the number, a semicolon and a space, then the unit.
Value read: 20; psi
